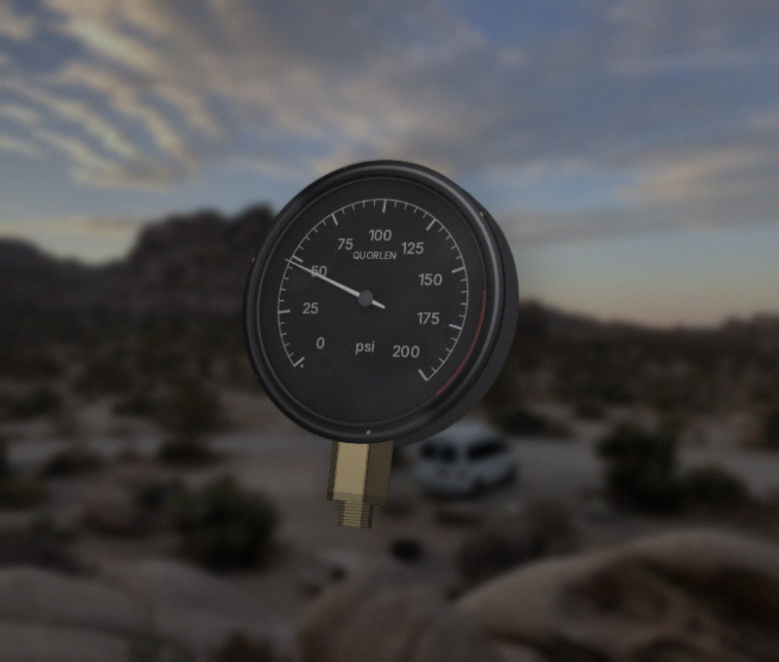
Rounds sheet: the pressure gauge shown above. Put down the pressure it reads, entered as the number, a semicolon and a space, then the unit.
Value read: 47.5; psi
